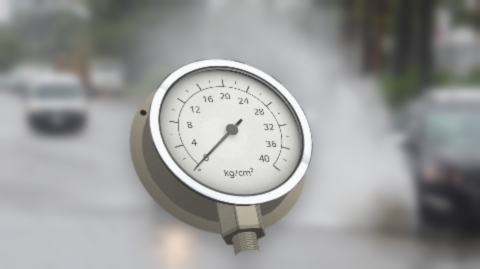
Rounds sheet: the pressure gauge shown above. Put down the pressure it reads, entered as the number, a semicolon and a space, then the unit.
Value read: 0; kg/cm²
